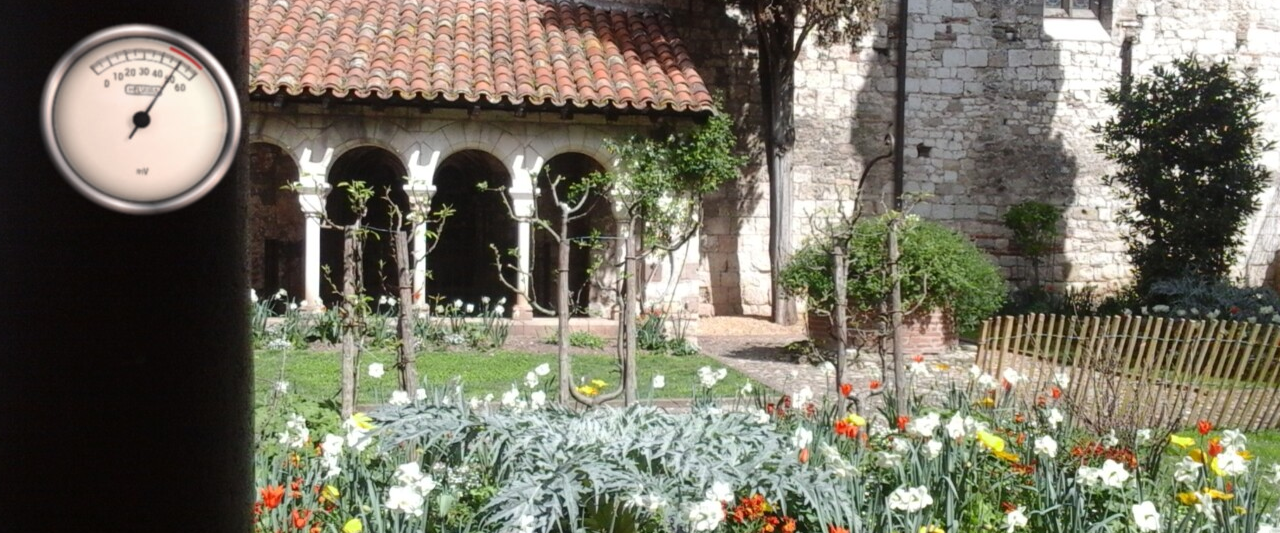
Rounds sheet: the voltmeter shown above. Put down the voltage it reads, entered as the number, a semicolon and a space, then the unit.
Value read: 50; mV
